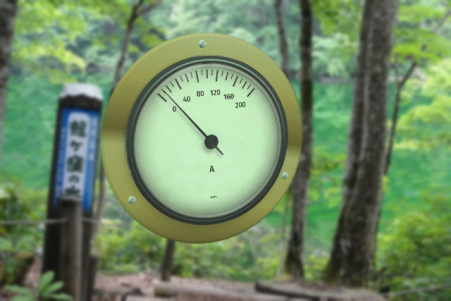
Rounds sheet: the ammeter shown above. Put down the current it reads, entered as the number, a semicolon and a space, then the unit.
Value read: 10; A
